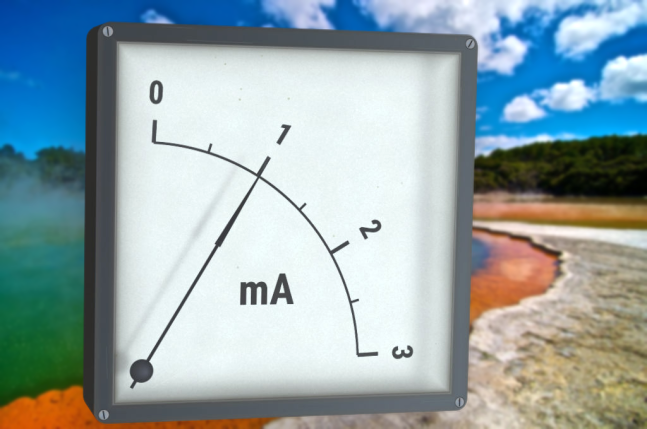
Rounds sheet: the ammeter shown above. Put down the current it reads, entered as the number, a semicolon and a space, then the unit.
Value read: 1; mA
